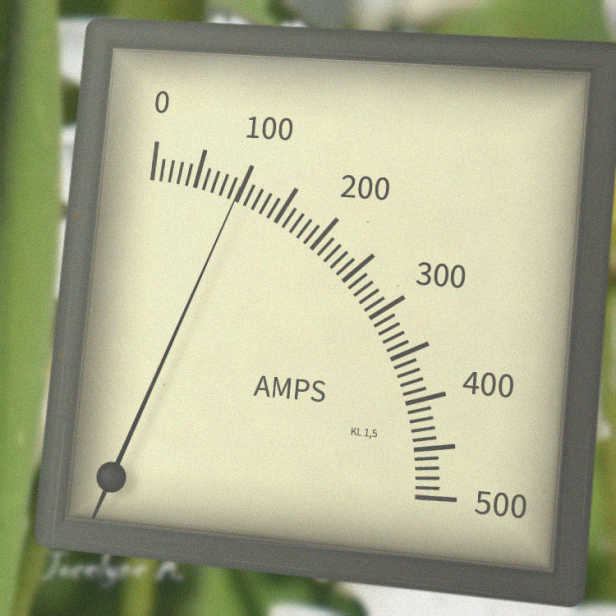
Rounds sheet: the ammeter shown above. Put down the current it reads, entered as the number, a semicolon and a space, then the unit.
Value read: 100; A
